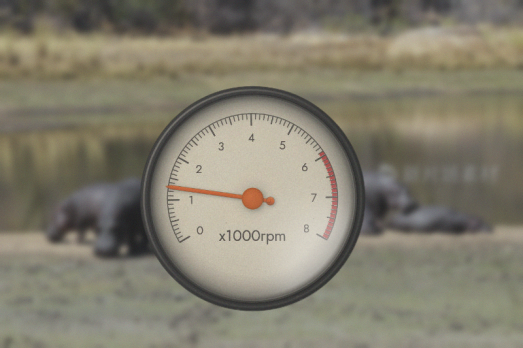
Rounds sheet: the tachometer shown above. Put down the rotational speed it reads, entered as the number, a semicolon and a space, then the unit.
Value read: 1300; rpm
